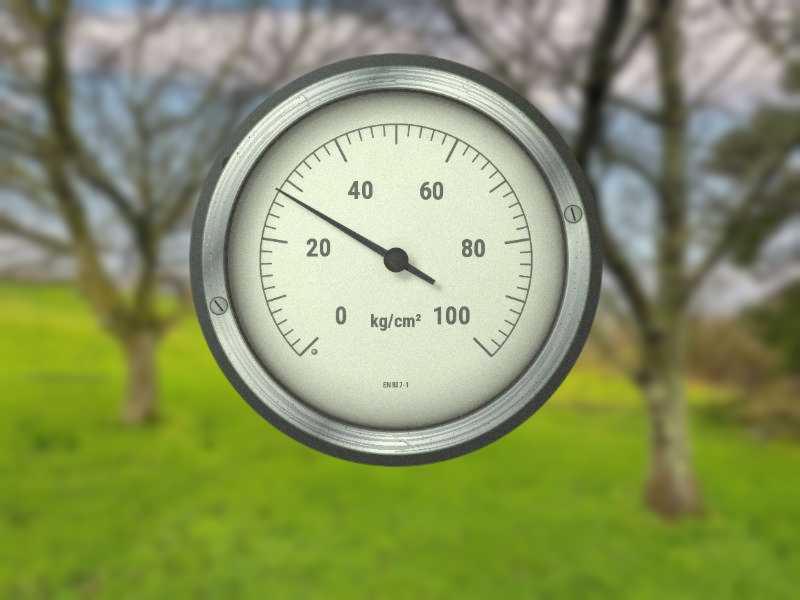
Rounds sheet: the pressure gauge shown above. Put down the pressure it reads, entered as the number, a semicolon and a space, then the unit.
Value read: 28; kg/cm²
